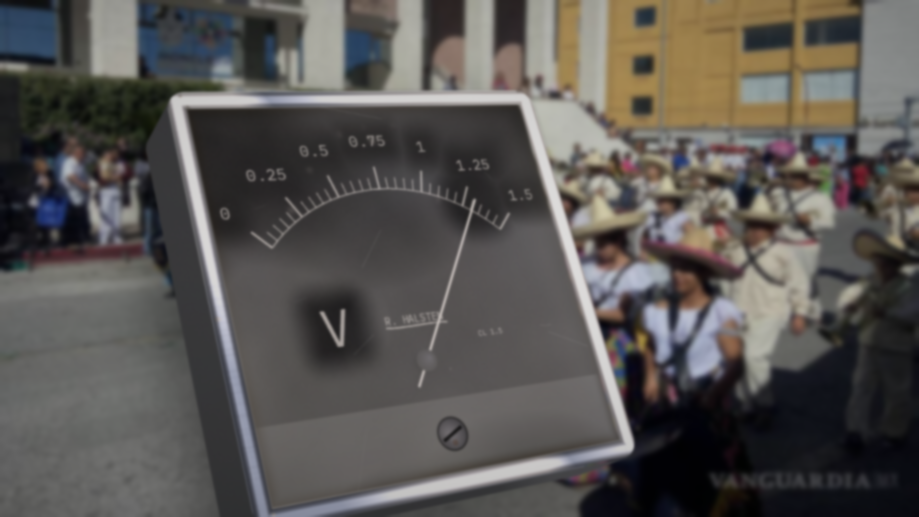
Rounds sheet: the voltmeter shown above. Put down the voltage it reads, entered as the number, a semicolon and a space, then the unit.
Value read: 1.3; V
